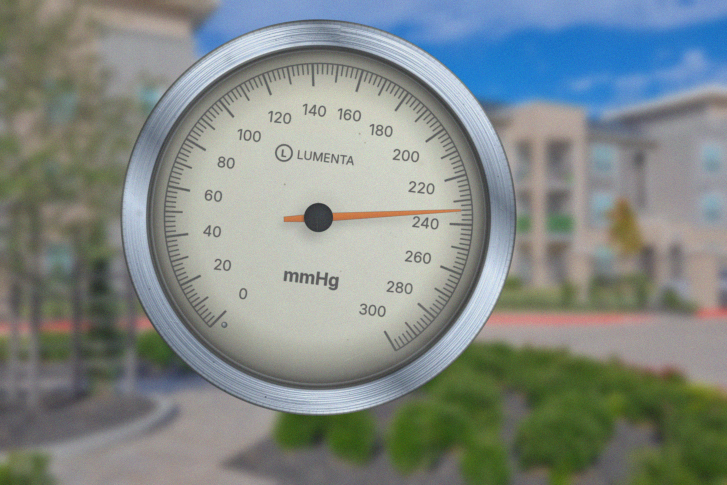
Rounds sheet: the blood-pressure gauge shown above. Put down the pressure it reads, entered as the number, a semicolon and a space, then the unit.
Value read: 234; mmHg
